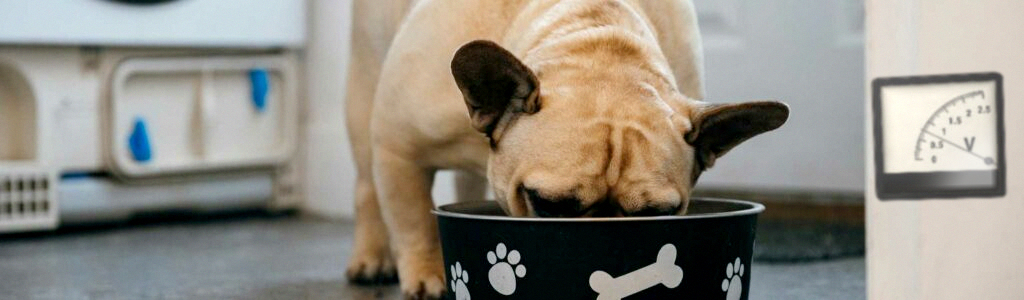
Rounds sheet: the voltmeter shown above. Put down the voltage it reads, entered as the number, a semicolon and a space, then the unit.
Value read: 0.75; V
